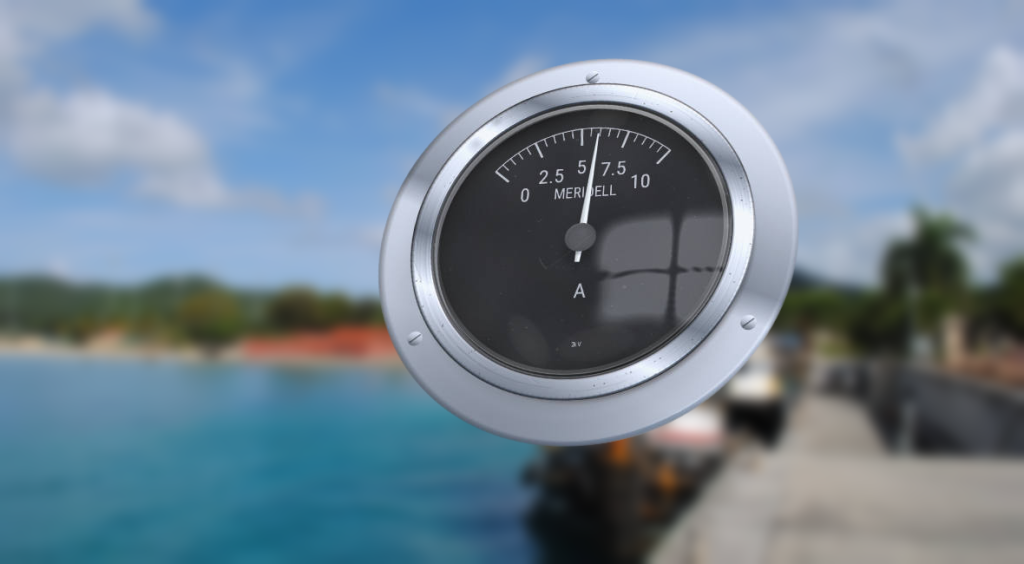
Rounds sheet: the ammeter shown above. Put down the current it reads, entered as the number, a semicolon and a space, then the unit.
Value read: 6; A
